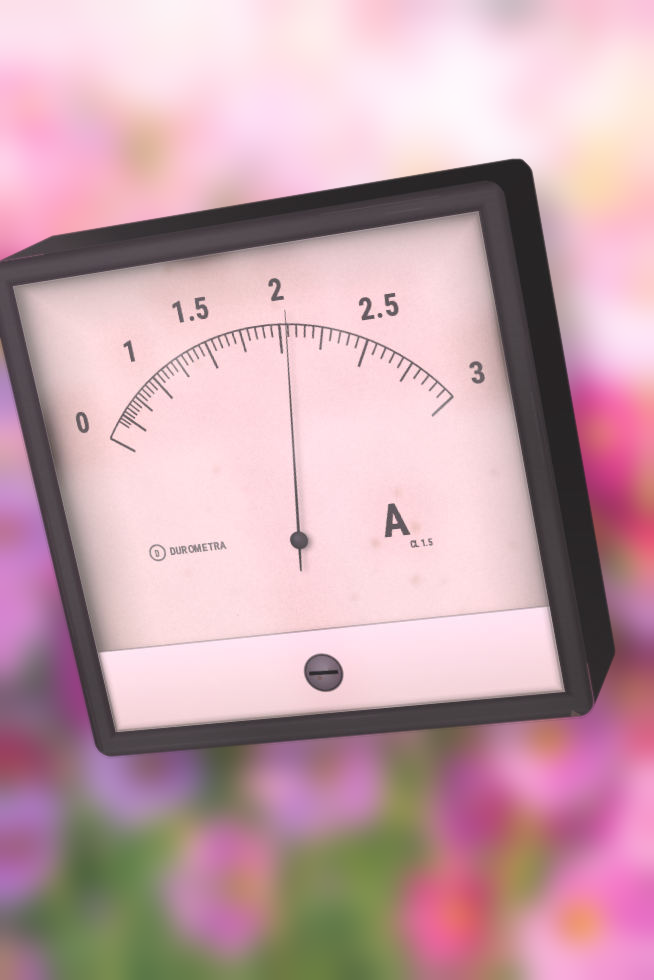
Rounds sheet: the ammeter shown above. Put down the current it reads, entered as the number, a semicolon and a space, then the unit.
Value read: 2.05; A
